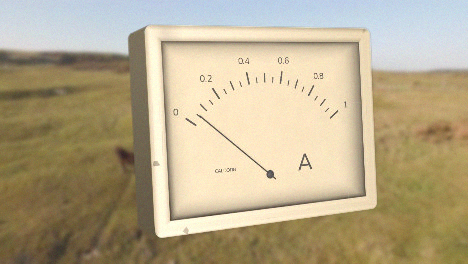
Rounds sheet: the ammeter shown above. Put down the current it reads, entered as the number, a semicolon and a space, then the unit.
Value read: 0.05; A
